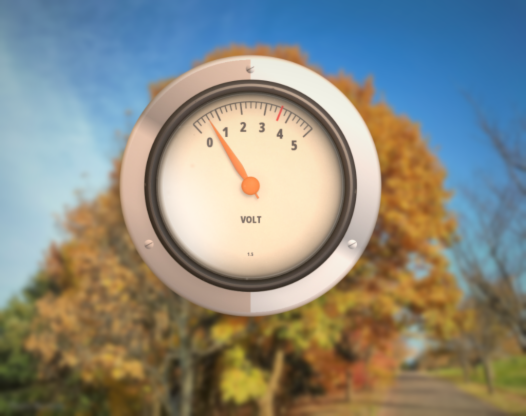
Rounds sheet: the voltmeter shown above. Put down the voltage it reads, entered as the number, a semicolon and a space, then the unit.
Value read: 0.6; V
